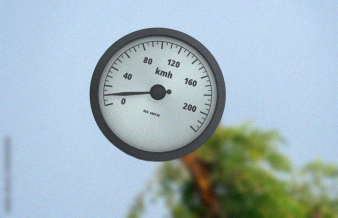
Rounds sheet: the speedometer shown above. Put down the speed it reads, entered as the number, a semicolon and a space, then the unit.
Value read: 10; km/h
